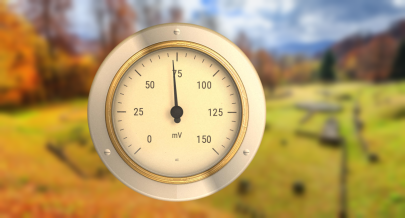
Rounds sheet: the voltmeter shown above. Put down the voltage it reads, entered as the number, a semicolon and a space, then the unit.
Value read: 72.5; mV
